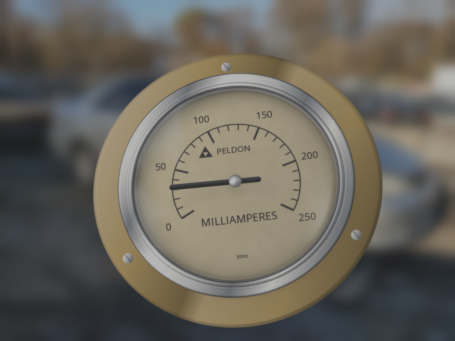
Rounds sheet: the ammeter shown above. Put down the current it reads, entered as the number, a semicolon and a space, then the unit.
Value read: 30; mA
